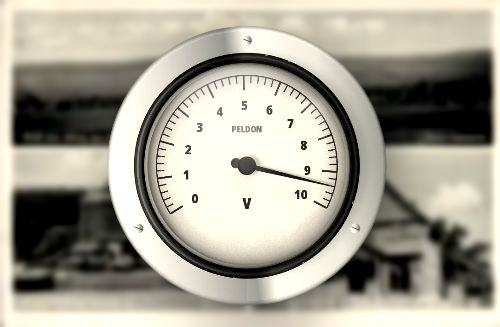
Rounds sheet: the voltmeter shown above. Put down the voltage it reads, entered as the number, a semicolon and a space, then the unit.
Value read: 9.4; V
